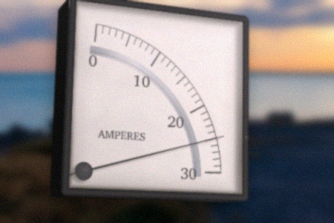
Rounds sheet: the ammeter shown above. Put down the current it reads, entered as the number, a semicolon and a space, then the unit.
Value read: 25; A
